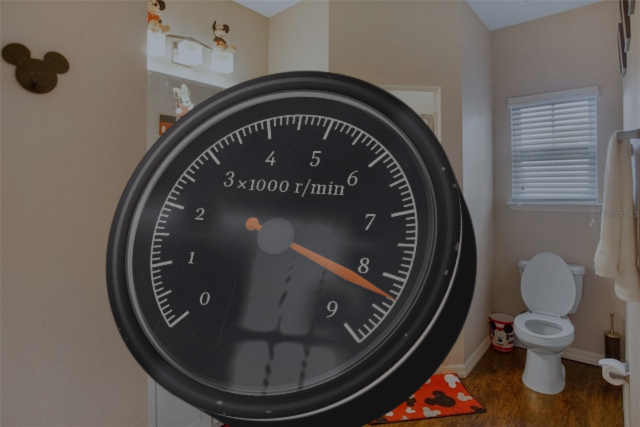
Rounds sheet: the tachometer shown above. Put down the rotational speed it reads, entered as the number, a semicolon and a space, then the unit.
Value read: 8300; rpm
